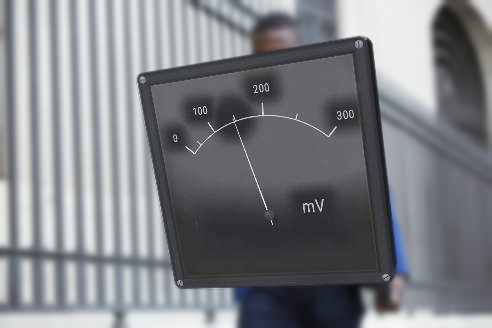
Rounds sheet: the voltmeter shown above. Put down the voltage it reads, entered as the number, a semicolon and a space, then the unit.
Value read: 150; mV
